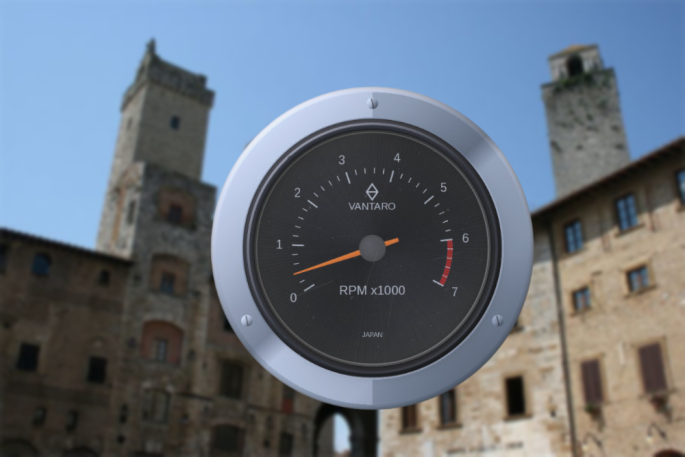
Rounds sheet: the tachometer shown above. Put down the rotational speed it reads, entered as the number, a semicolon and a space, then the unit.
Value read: 400; rpm
